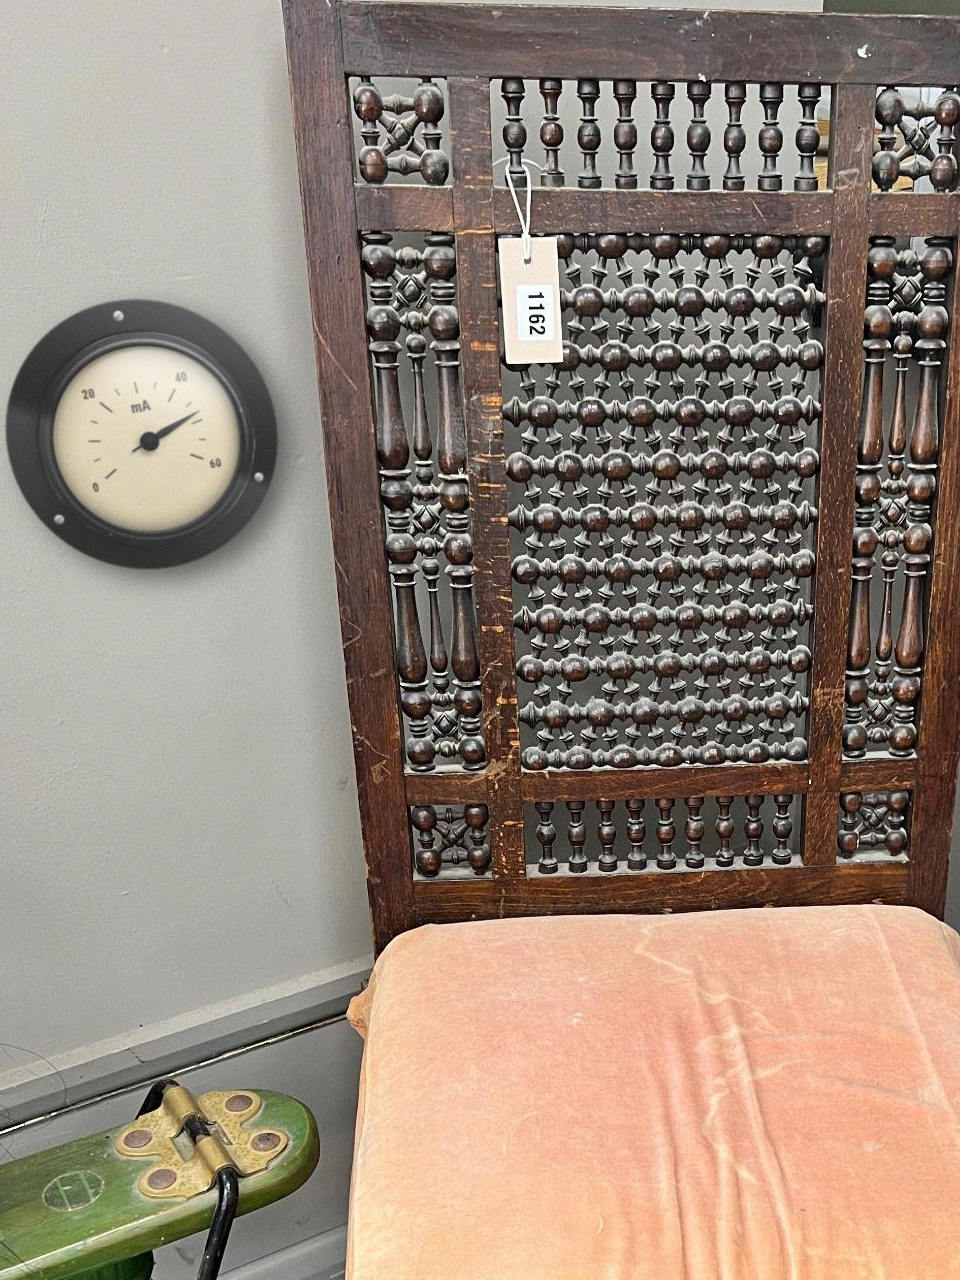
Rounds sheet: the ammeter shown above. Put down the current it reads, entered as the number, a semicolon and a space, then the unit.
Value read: 47.5; mA
